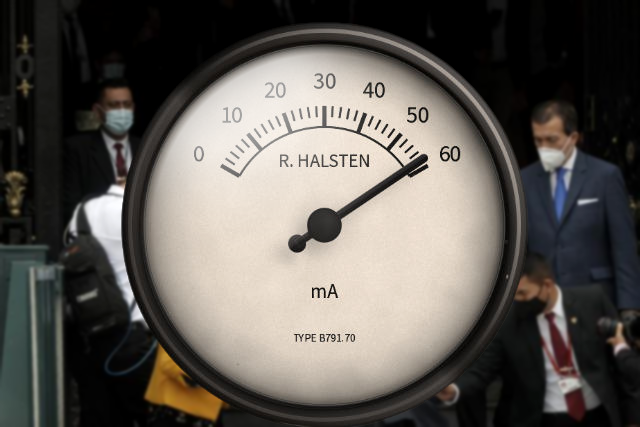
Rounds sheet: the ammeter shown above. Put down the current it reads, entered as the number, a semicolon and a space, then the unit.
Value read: 58; mA
